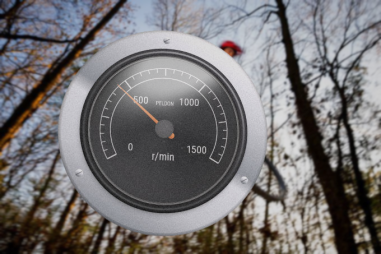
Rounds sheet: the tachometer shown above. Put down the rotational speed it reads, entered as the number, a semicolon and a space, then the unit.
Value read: 450; rpm
